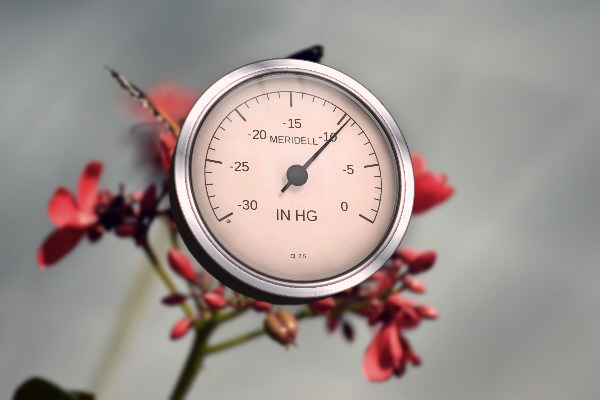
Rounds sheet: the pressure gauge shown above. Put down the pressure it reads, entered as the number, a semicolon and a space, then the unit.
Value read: -9.5; inHg
